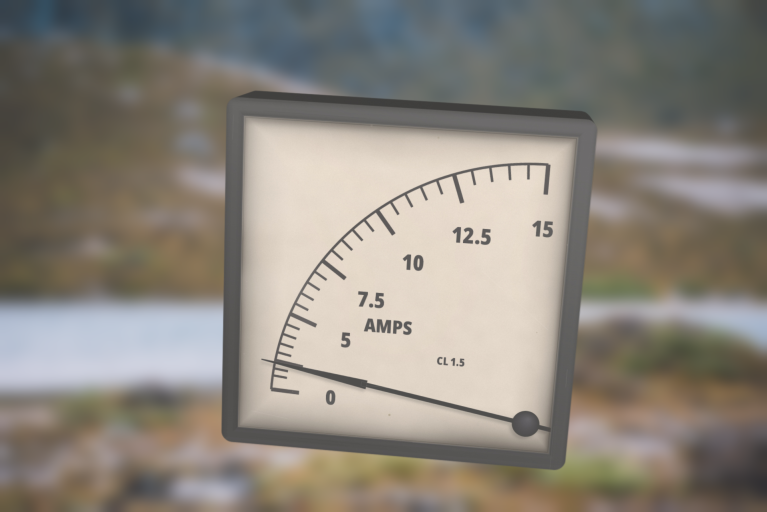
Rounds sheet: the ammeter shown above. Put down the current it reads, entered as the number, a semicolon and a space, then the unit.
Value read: 2.5; A
